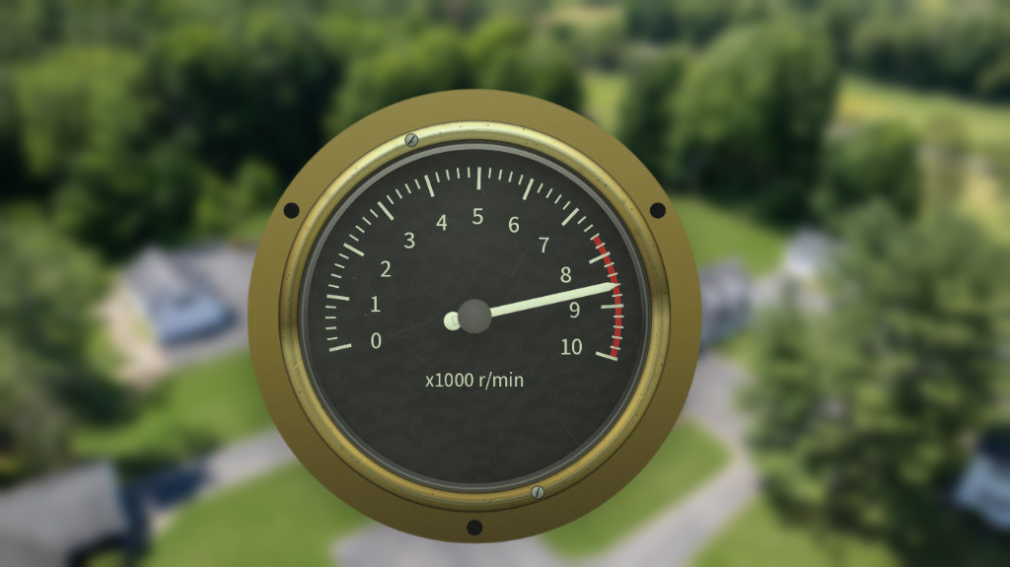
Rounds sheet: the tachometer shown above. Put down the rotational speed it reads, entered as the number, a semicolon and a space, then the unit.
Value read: 8600; rpm
